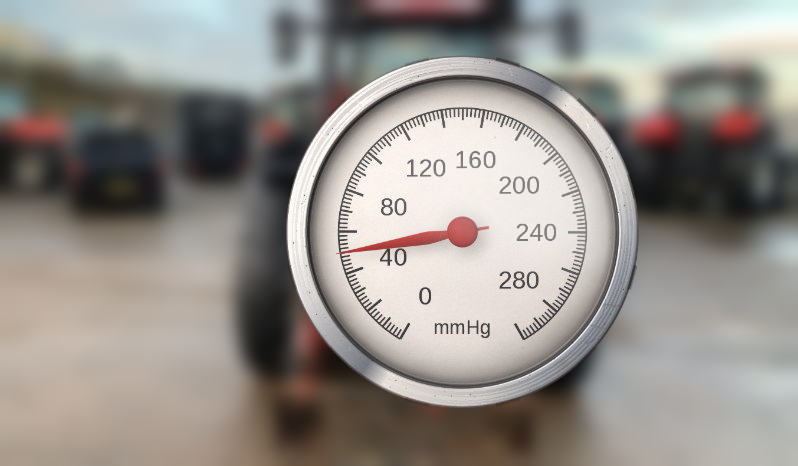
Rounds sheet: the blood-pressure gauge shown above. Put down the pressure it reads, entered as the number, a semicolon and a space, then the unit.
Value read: 50; mmHg
